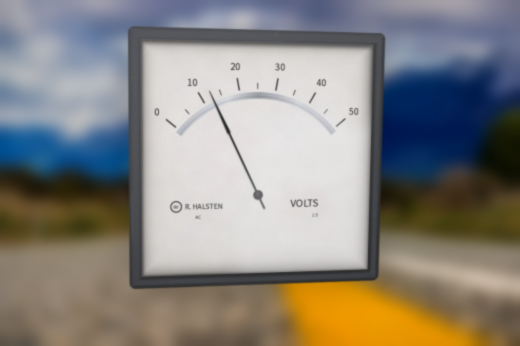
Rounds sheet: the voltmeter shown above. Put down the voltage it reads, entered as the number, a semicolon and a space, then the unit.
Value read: 12.5; V
